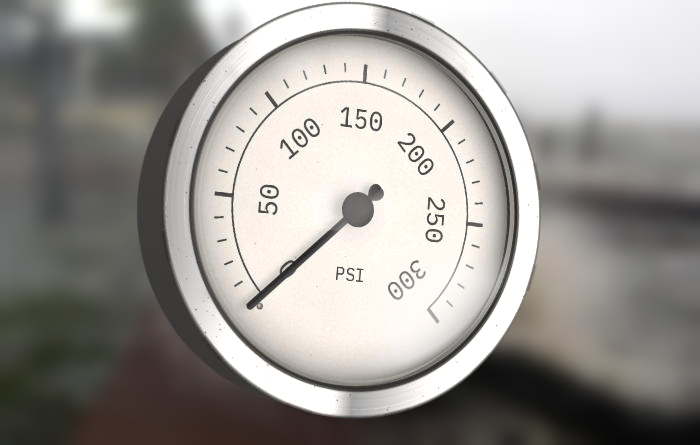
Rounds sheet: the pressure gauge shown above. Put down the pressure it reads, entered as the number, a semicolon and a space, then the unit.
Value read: 0; psi
